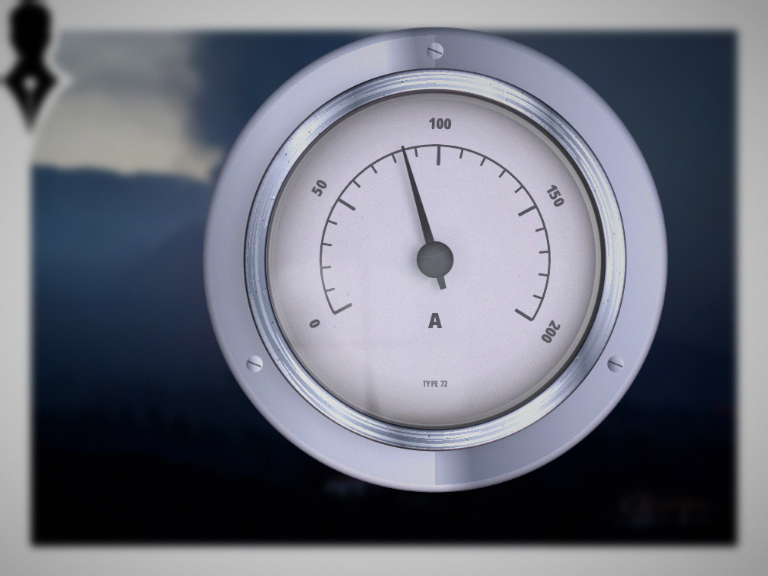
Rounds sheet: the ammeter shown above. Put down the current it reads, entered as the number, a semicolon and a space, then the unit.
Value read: 85; A
